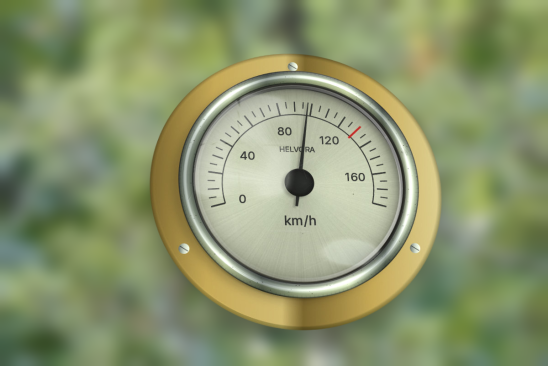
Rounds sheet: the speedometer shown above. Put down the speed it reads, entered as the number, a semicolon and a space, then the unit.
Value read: 97.5; km/h
